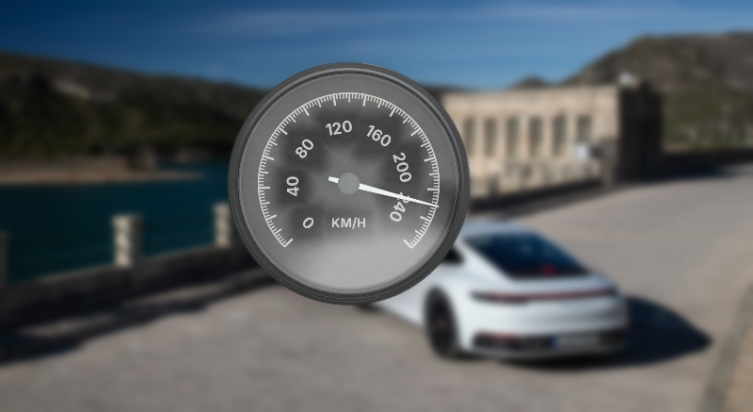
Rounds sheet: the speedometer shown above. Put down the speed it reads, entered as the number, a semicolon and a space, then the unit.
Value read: 230; km/h
